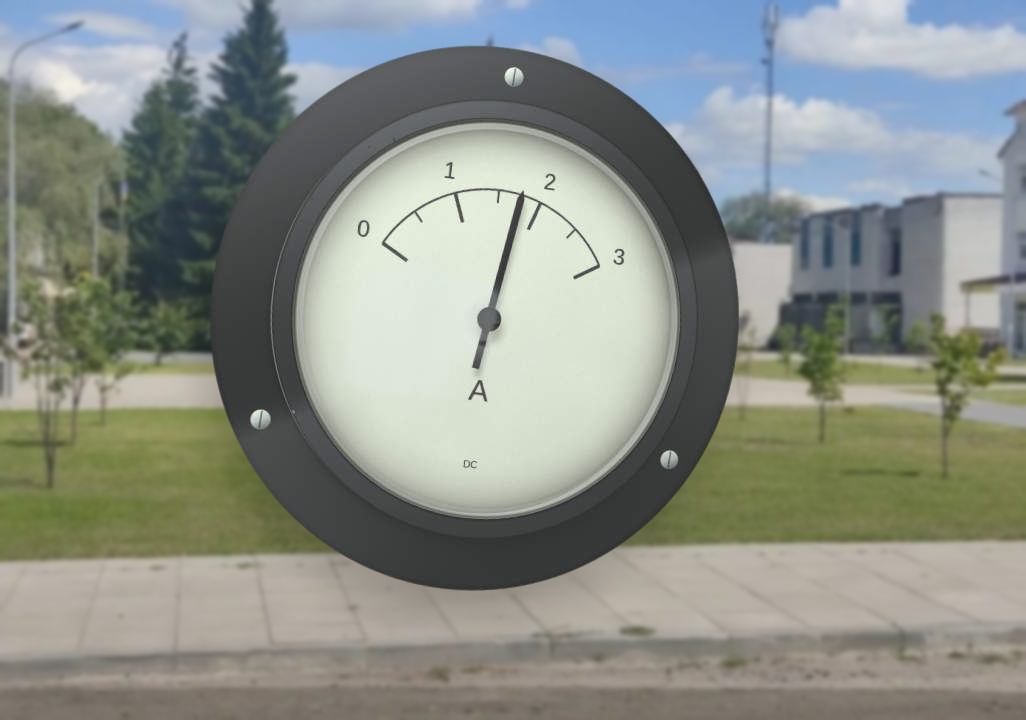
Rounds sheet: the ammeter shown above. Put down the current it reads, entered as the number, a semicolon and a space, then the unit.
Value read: 1.75; A
